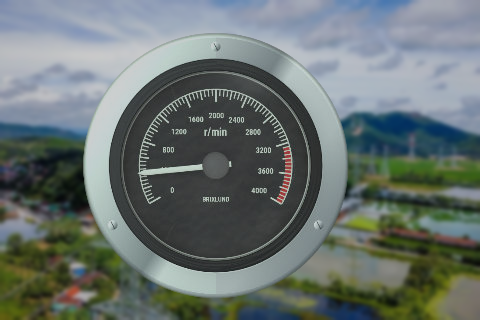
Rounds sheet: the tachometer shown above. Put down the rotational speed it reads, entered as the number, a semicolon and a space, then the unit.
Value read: 400; rpm
